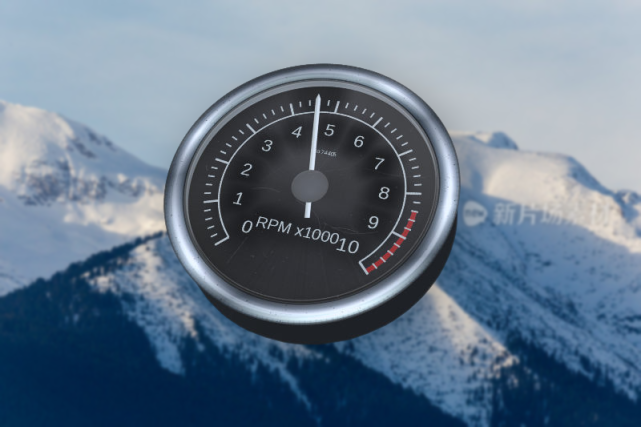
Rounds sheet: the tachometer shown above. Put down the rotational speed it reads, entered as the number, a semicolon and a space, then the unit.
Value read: 4600; rpm
